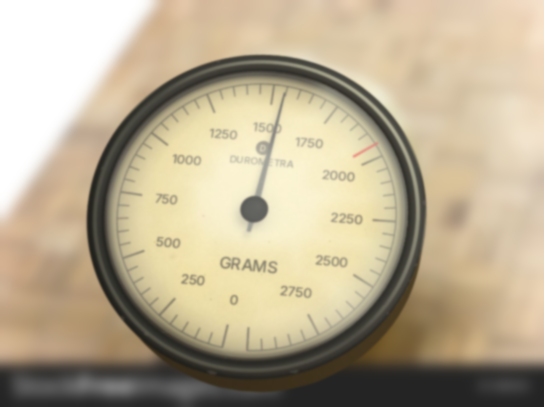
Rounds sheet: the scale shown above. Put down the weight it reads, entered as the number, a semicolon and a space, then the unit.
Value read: 1550; g
